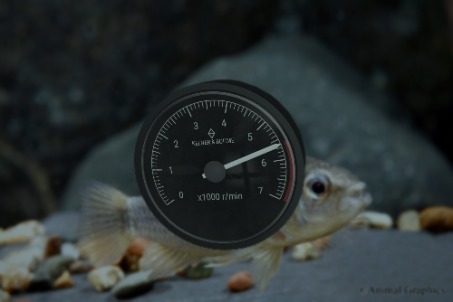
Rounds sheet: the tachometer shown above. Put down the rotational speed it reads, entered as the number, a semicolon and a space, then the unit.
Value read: 5600; rpm
